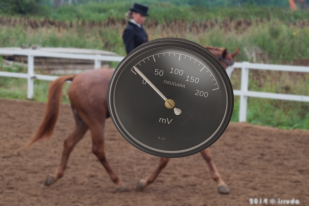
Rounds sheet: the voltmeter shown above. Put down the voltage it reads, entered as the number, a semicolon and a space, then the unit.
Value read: 10; mV
